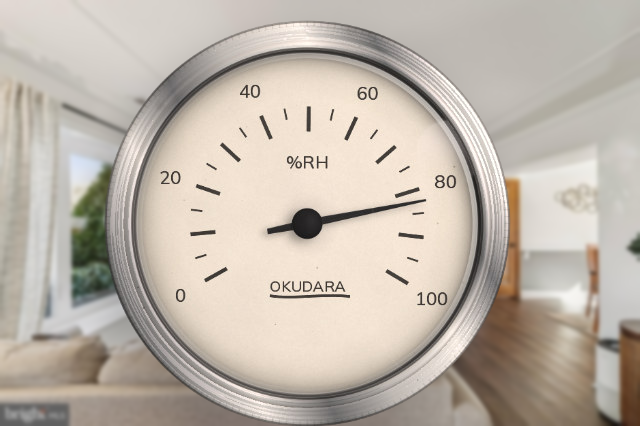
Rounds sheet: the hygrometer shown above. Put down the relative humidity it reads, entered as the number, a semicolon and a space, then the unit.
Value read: 82.5; %
